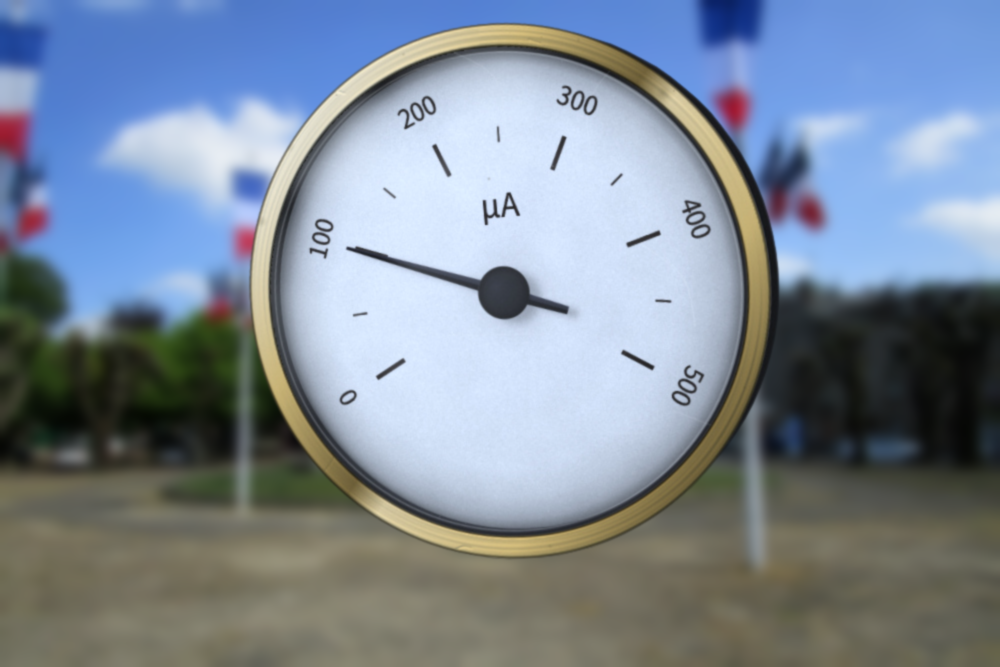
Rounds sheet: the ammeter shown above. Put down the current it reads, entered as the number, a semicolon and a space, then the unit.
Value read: 100; µA
